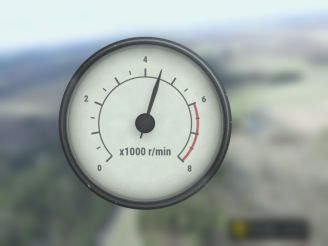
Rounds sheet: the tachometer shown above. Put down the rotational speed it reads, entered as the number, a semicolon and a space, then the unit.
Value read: 4500; rpm
